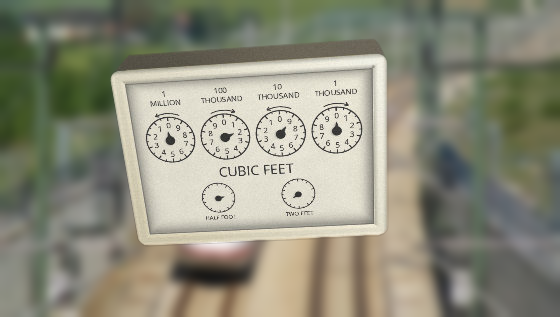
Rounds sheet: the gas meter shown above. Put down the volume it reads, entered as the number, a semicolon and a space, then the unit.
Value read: 19000; ft³
